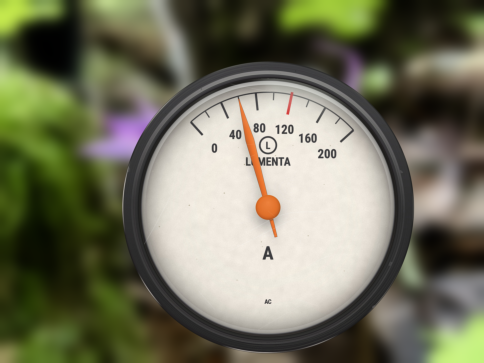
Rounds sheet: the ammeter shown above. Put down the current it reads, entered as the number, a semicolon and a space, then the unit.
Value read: 60; A
